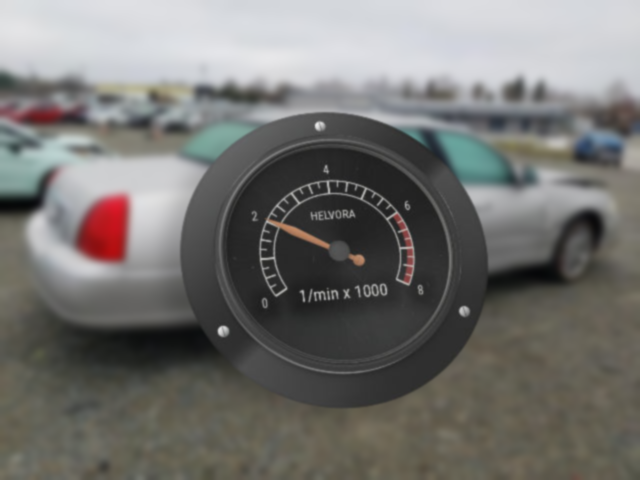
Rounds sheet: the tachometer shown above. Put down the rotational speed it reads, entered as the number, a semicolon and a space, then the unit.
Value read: 2000; rpm
